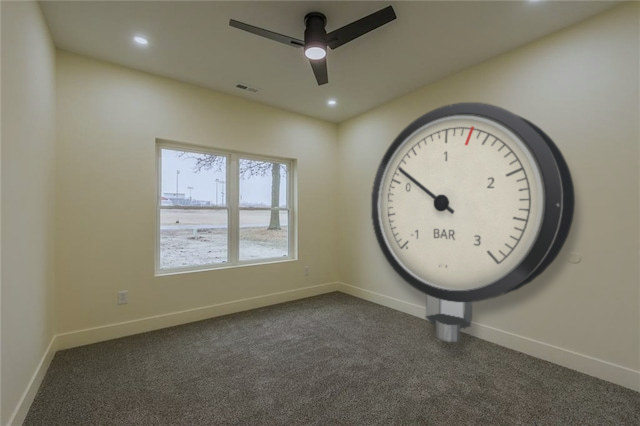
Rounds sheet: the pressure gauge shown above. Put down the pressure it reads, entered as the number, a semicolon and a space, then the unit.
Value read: 0.2; bar
